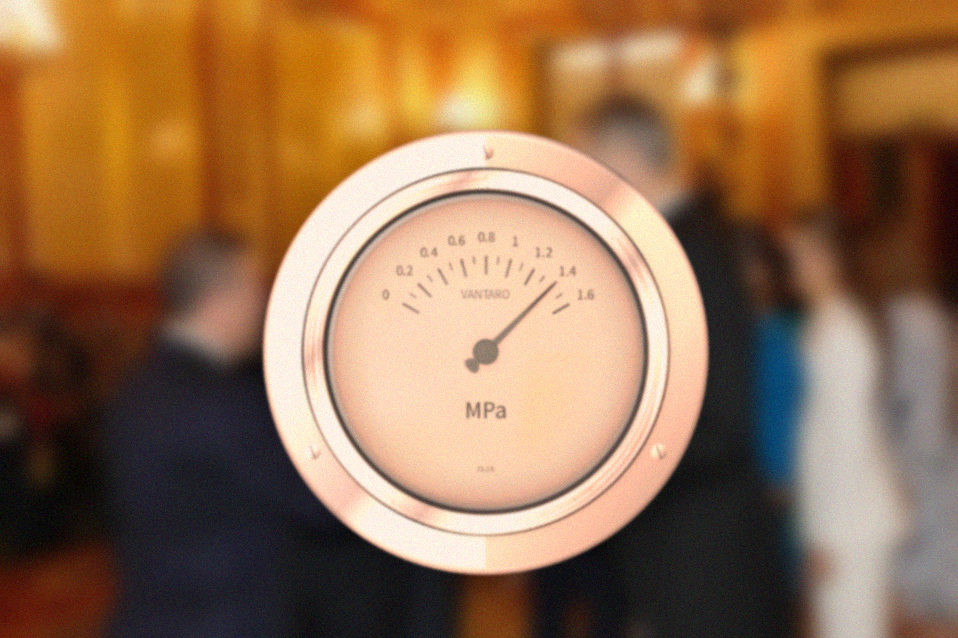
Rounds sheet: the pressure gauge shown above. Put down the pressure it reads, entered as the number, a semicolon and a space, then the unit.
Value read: 1.4; MPa
